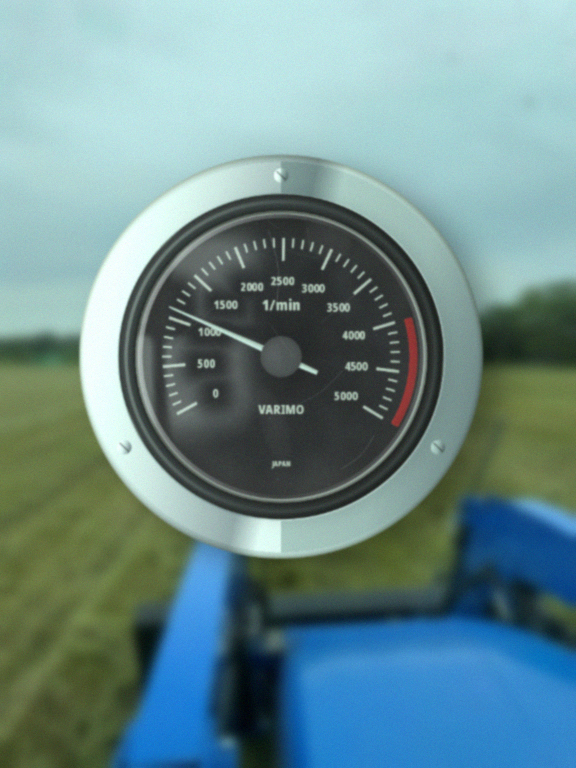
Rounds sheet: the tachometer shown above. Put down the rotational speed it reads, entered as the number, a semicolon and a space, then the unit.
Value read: 1100; rpm
